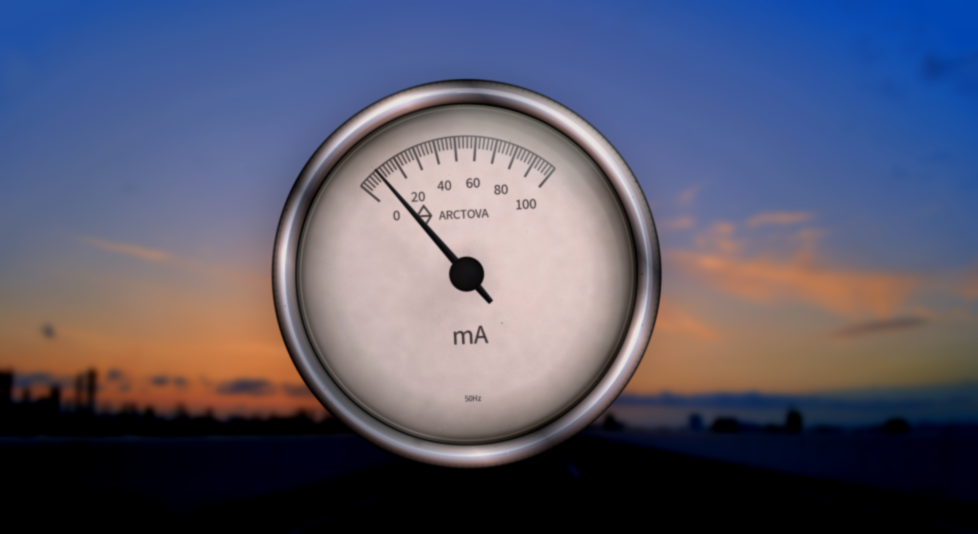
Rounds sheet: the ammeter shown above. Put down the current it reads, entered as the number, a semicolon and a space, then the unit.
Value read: 10; mA
